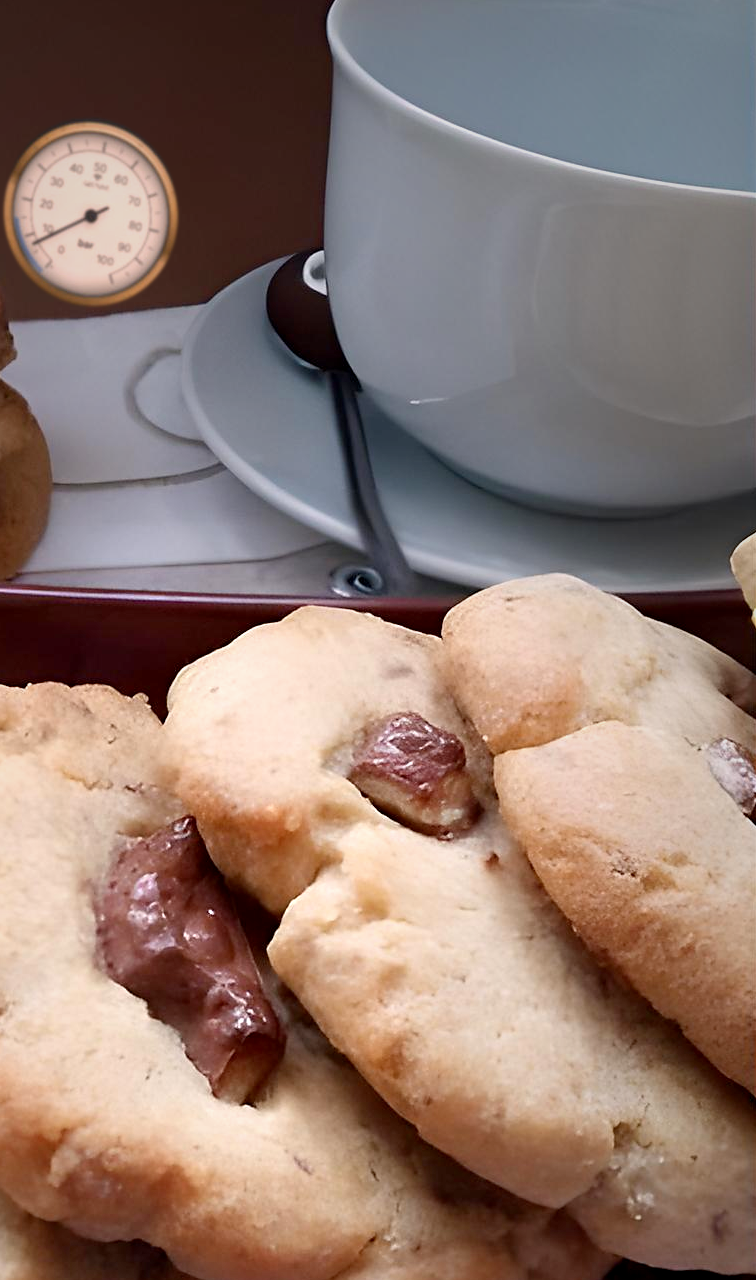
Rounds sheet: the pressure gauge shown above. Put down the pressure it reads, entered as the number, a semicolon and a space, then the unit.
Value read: 7.5; bar
